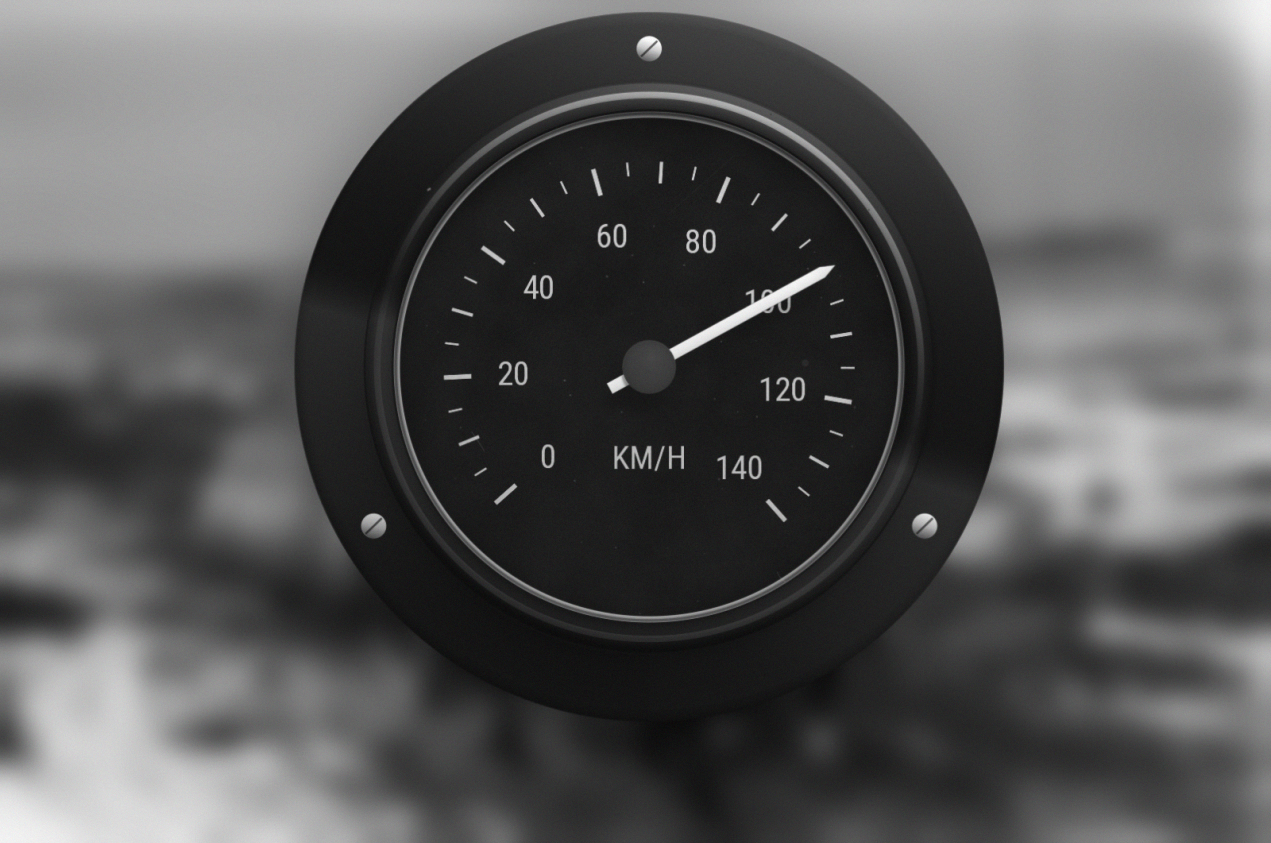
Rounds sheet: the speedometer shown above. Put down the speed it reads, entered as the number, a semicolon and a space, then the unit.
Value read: 100; km/h
